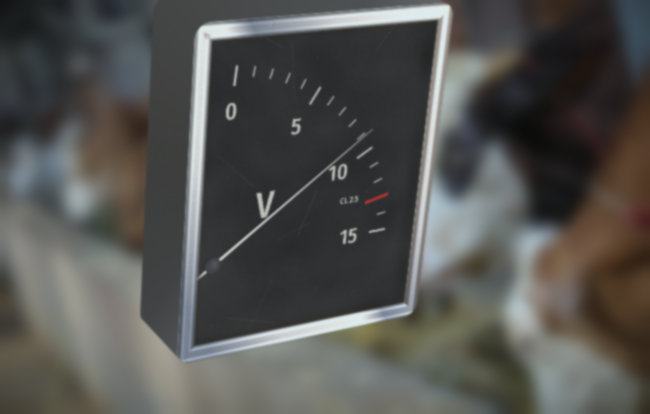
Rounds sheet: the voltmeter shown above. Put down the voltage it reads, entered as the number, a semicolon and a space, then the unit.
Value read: 9; V
